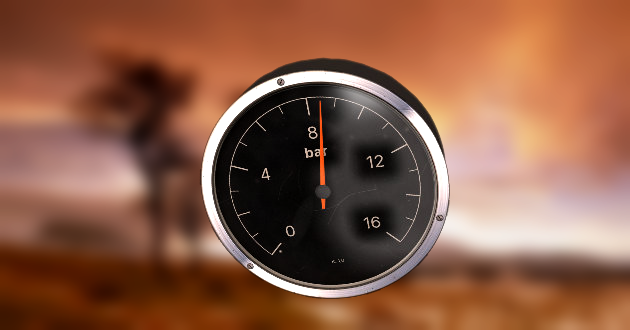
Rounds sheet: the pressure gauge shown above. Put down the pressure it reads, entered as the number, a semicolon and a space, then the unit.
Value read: 8.5; bar
